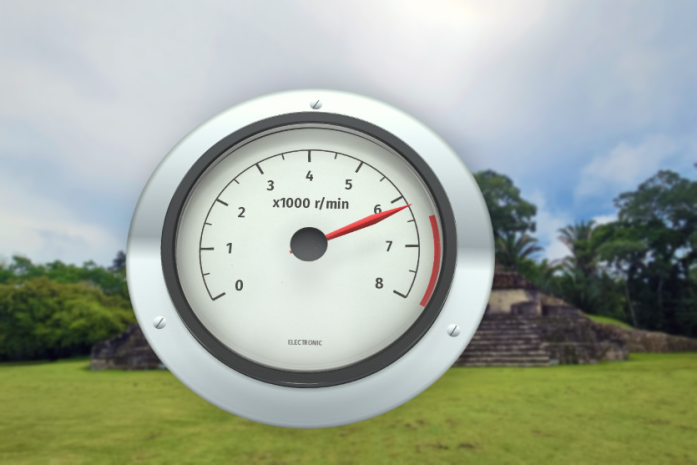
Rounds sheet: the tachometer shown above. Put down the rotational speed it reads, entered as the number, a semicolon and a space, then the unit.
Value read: 6250; rpm
